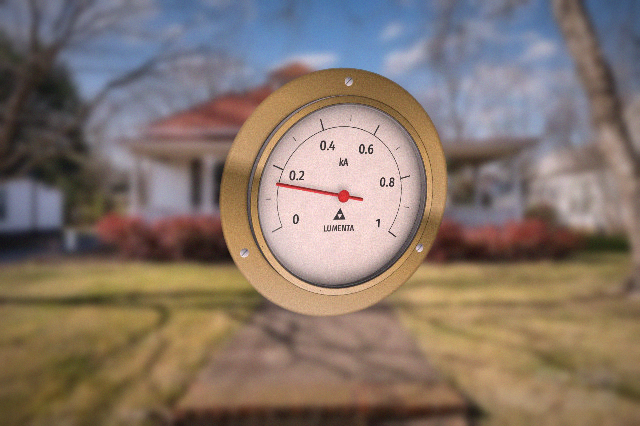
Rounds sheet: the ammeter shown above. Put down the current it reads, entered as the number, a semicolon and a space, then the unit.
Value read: 0.15; kA
